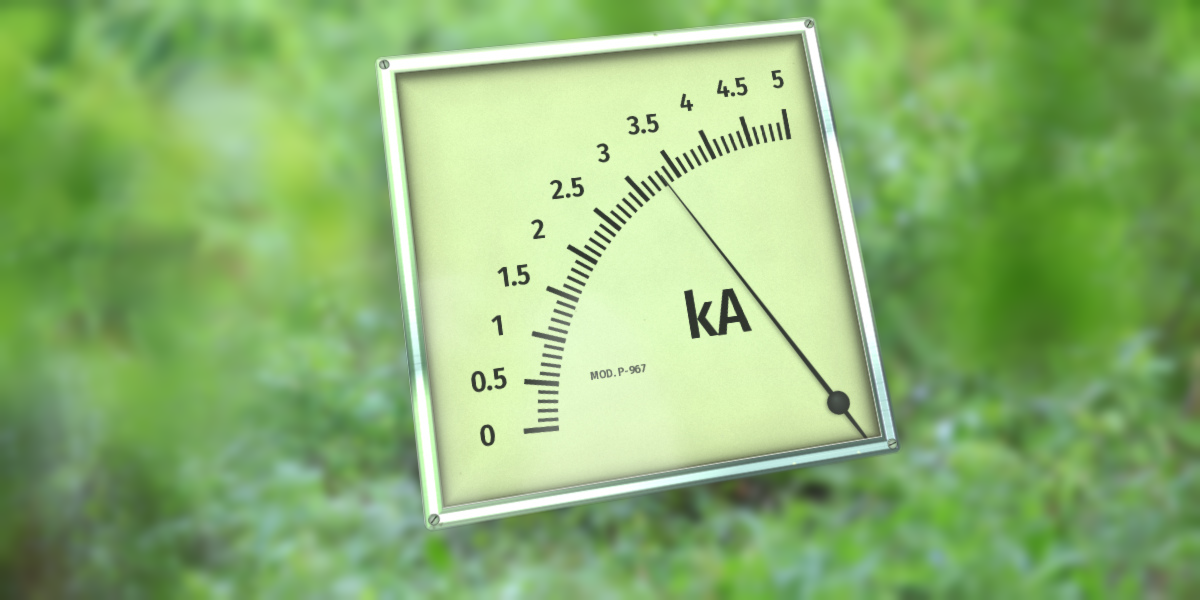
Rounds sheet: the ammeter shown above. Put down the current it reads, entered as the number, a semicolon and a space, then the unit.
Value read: 3.3; kA
